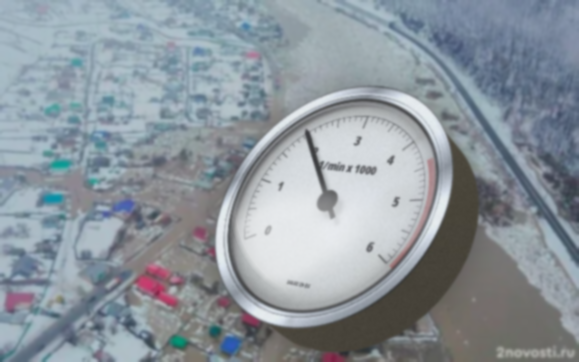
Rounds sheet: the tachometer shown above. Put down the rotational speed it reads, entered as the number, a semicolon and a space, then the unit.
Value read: 2000; rpm
